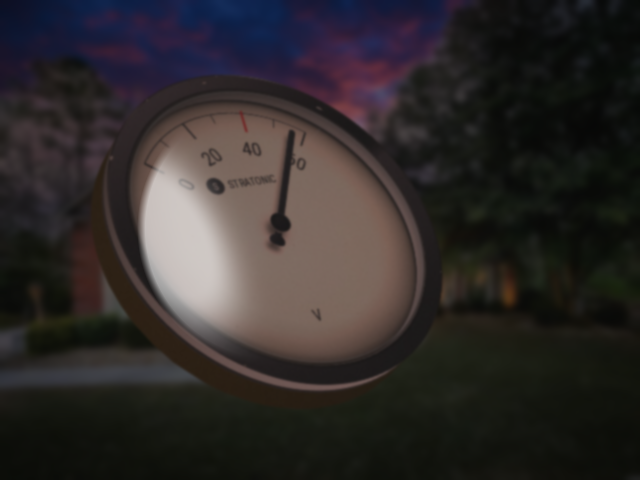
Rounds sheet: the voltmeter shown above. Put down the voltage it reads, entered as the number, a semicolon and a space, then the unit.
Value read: 55; V
